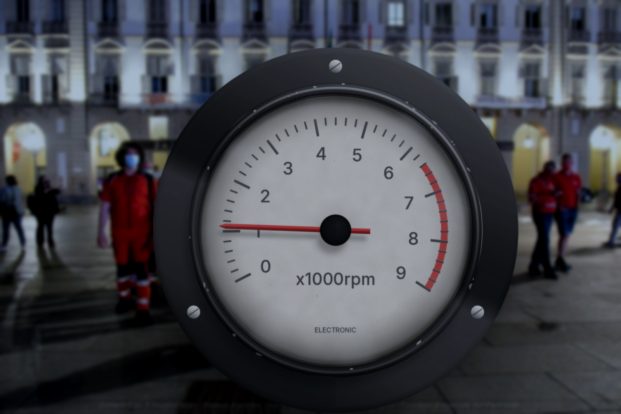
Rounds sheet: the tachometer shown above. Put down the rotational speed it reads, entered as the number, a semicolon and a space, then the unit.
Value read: 1100; rpm
